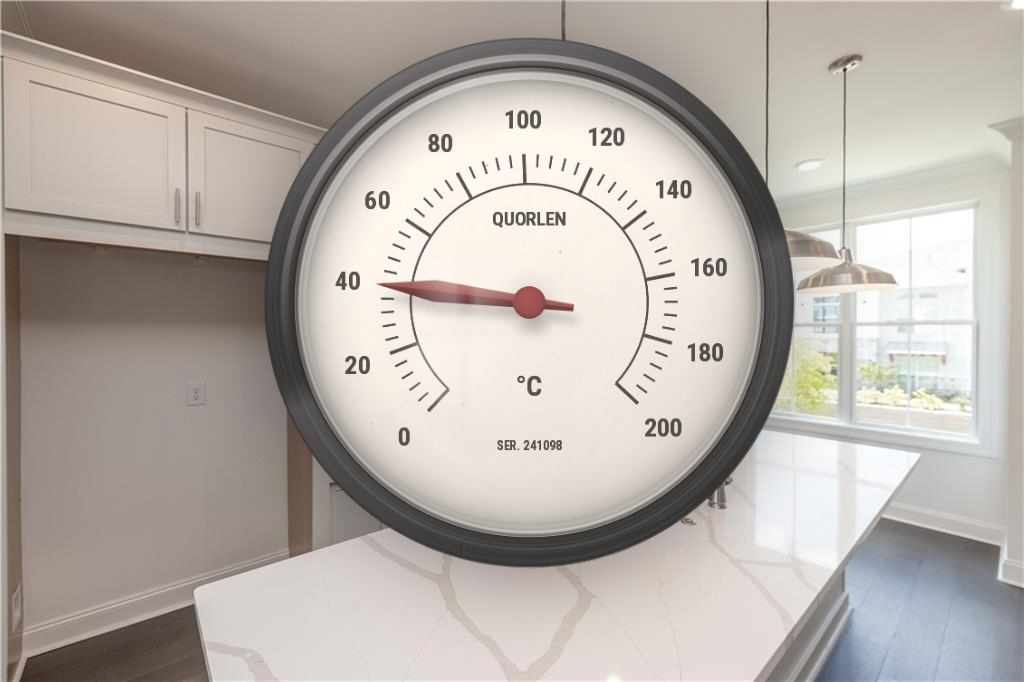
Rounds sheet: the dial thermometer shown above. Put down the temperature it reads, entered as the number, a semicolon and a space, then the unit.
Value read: 40; °C
